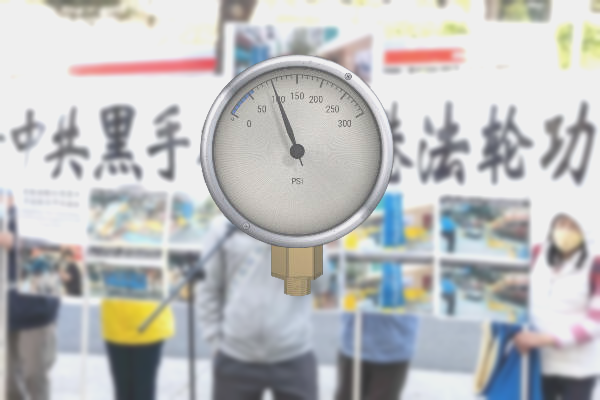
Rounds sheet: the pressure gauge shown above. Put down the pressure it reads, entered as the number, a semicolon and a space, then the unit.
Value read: 100; psi
